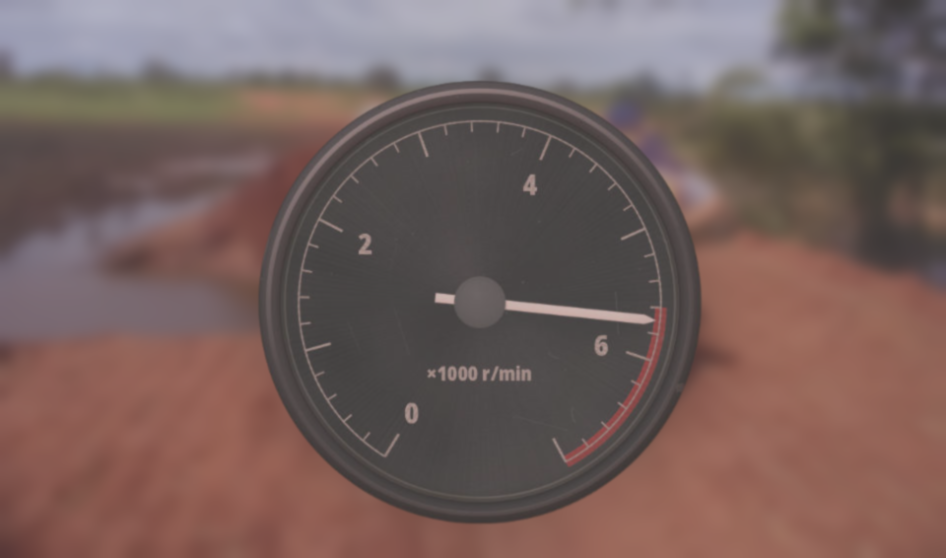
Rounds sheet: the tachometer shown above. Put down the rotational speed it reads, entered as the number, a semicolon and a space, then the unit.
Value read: 5700; rpm
